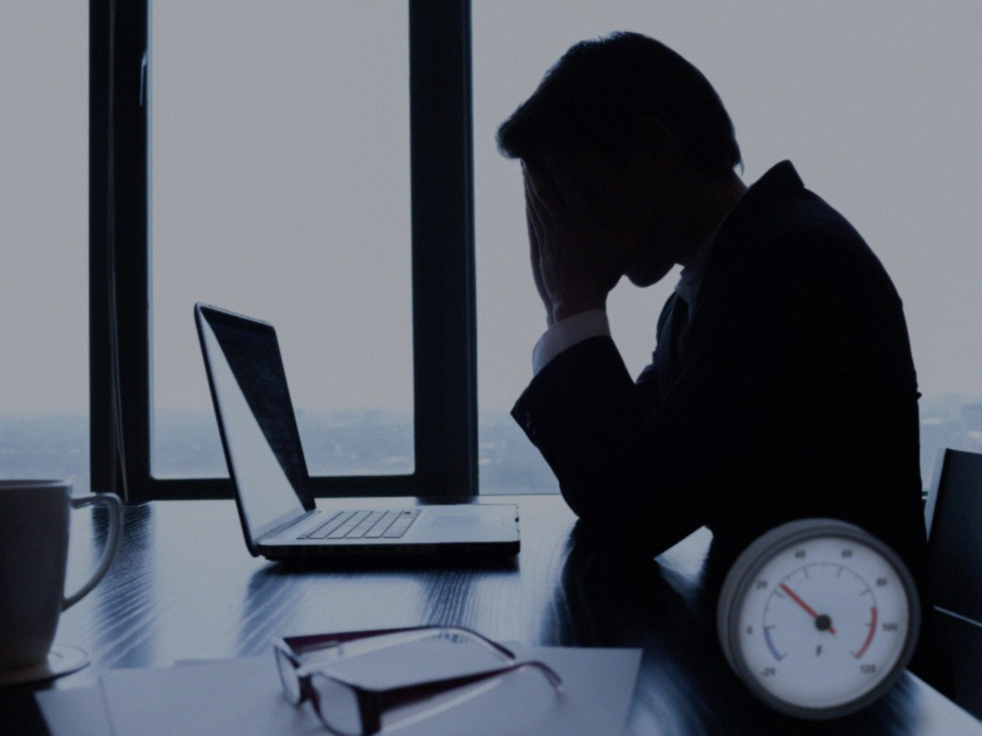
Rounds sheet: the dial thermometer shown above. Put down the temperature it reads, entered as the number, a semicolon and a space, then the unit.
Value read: 25; °F
